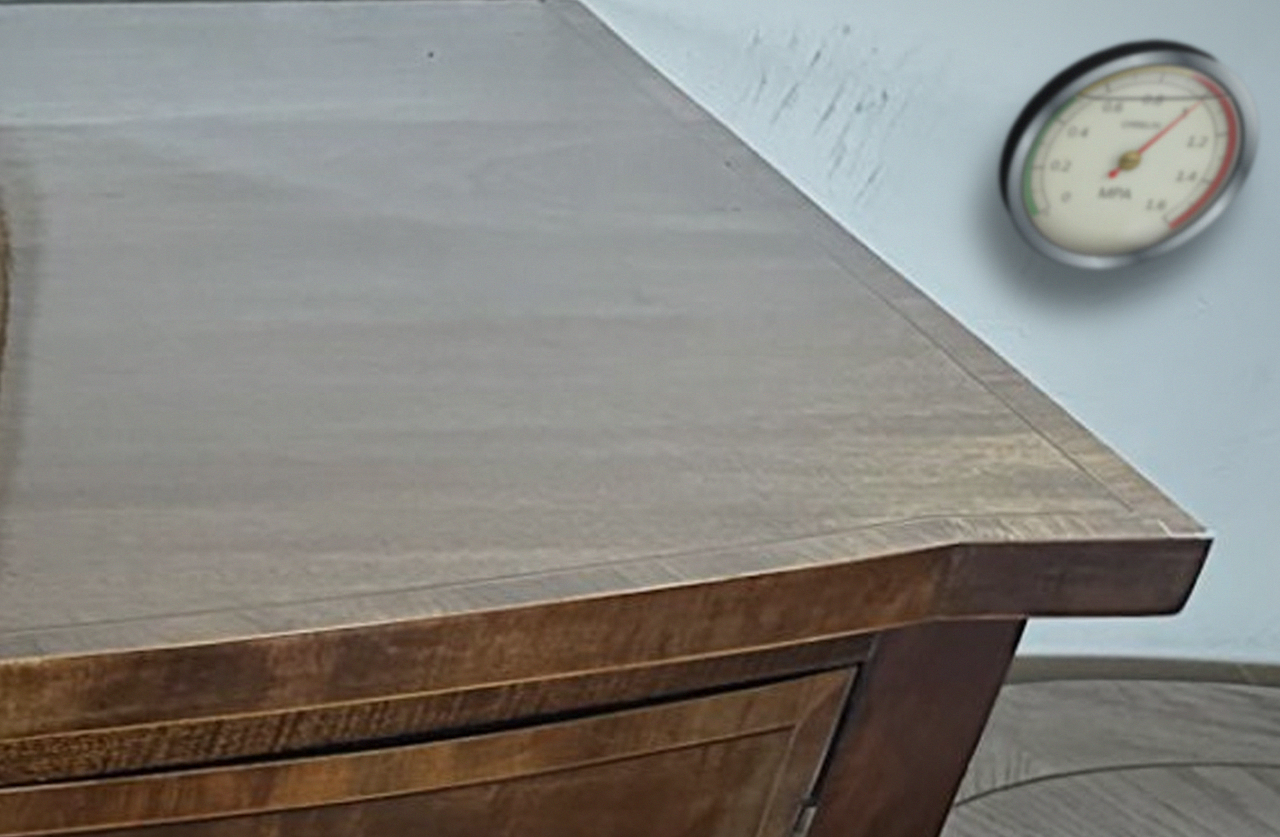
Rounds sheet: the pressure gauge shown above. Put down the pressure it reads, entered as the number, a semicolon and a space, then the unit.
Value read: 1; MPa
